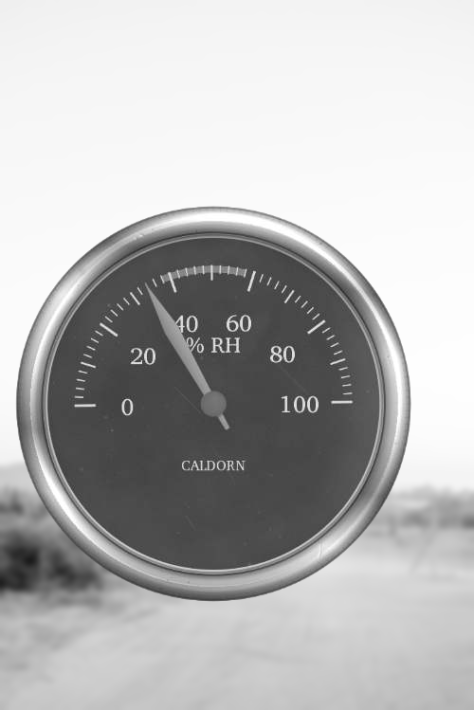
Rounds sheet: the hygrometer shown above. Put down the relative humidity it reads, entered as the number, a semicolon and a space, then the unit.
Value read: 34; %
